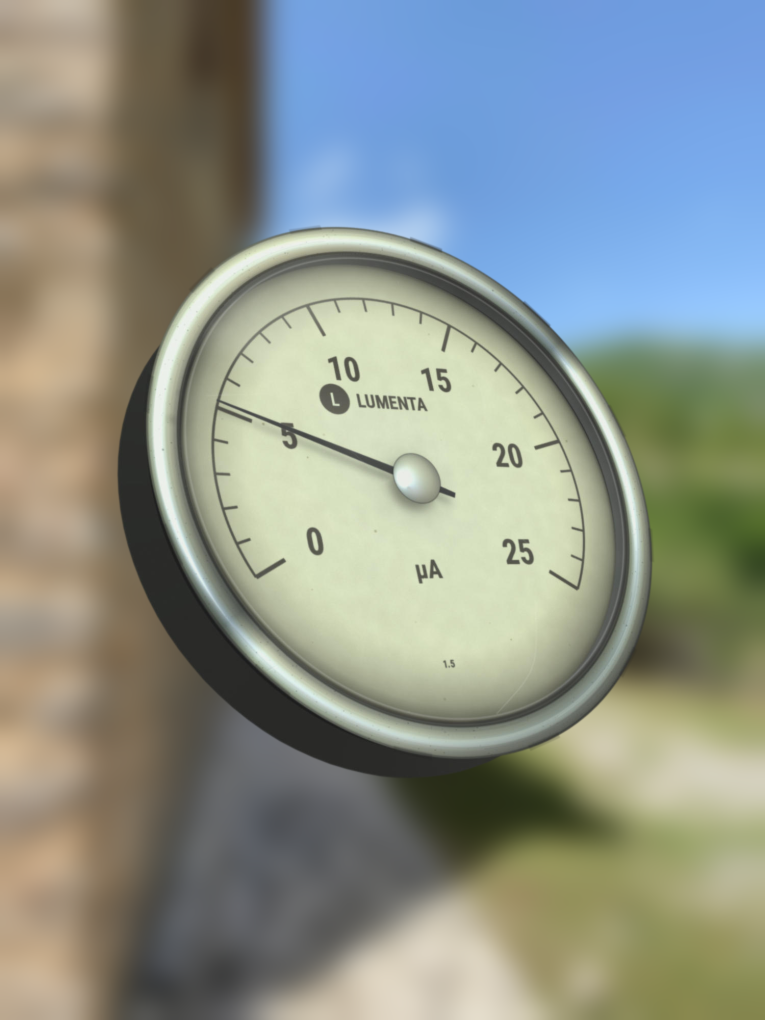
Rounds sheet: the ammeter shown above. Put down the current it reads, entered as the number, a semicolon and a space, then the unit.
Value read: 5; µA
